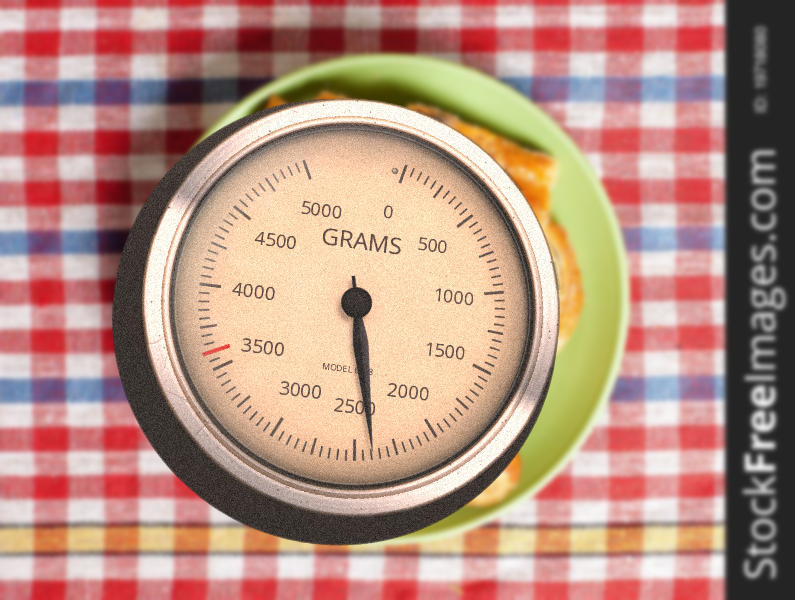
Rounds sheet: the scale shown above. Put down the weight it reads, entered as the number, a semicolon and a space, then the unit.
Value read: 2400; g
